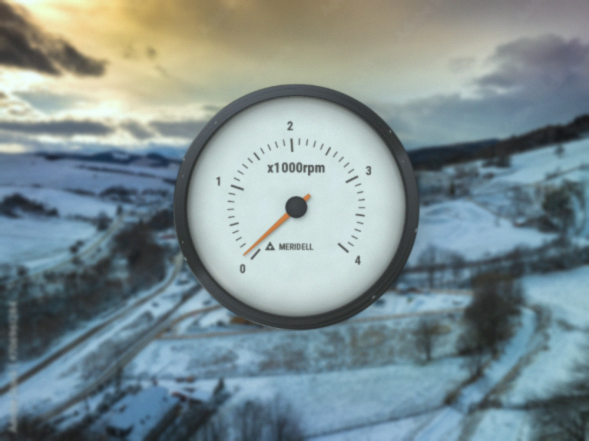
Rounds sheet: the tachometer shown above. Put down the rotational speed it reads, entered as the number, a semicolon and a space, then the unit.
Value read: 100; rpm
